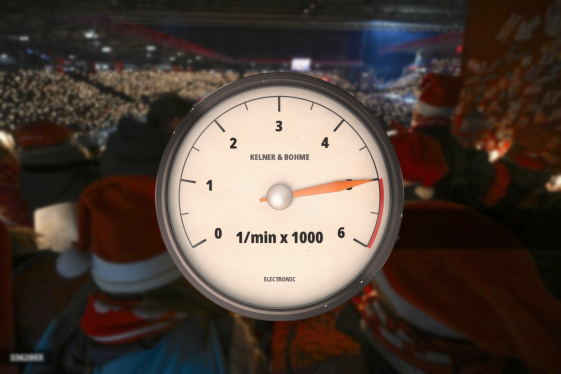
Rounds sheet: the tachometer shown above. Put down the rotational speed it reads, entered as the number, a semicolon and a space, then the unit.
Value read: 5000; rpm
